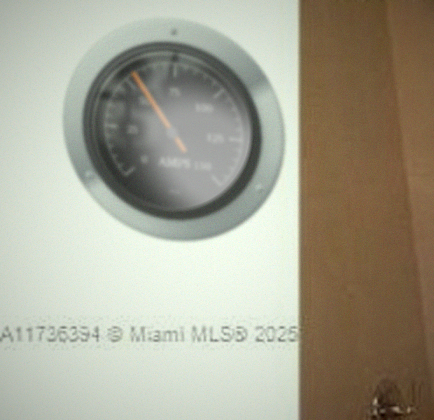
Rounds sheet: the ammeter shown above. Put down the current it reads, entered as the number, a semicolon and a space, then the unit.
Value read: 55; A
